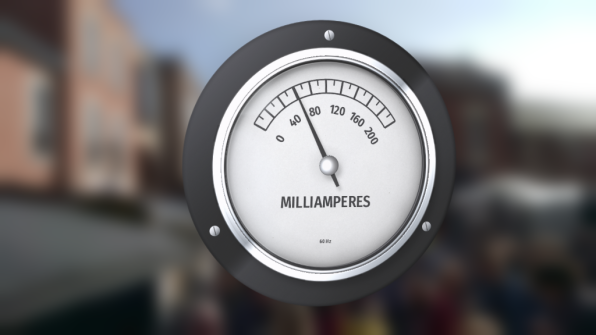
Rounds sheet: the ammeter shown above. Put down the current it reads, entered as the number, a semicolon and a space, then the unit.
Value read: 60; mA
